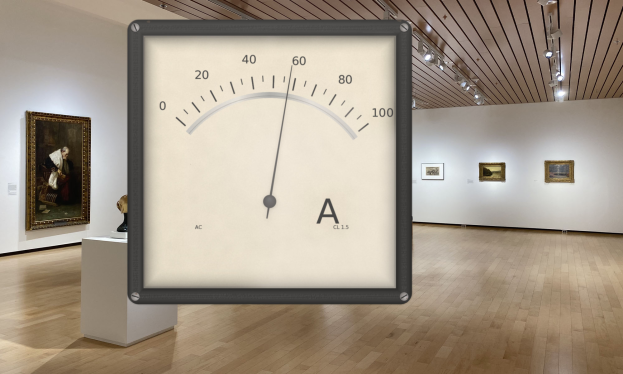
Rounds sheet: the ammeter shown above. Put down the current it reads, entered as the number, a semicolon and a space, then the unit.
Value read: 57.5; A
